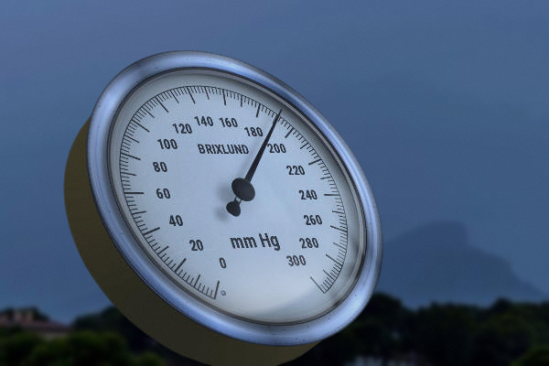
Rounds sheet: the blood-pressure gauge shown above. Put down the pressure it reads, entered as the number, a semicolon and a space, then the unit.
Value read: 190; mmHg
